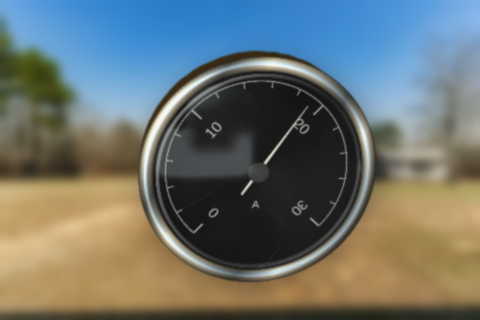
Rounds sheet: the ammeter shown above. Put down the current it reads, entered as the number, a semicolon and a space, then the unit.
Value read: 19; A
